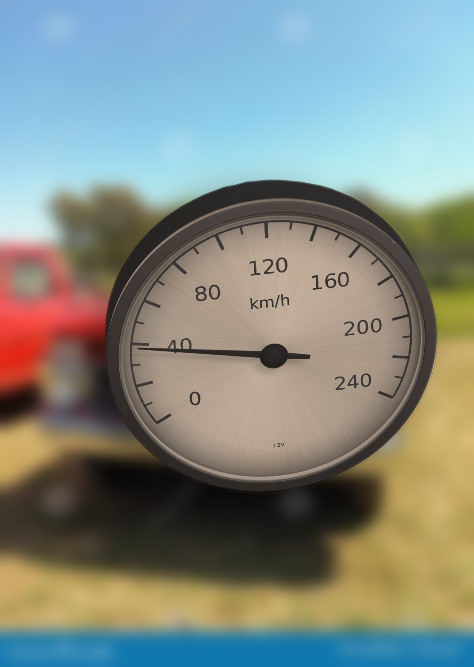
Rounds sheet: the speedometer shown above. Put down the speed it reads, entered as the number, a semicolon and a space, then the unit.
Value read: 40; km/h
